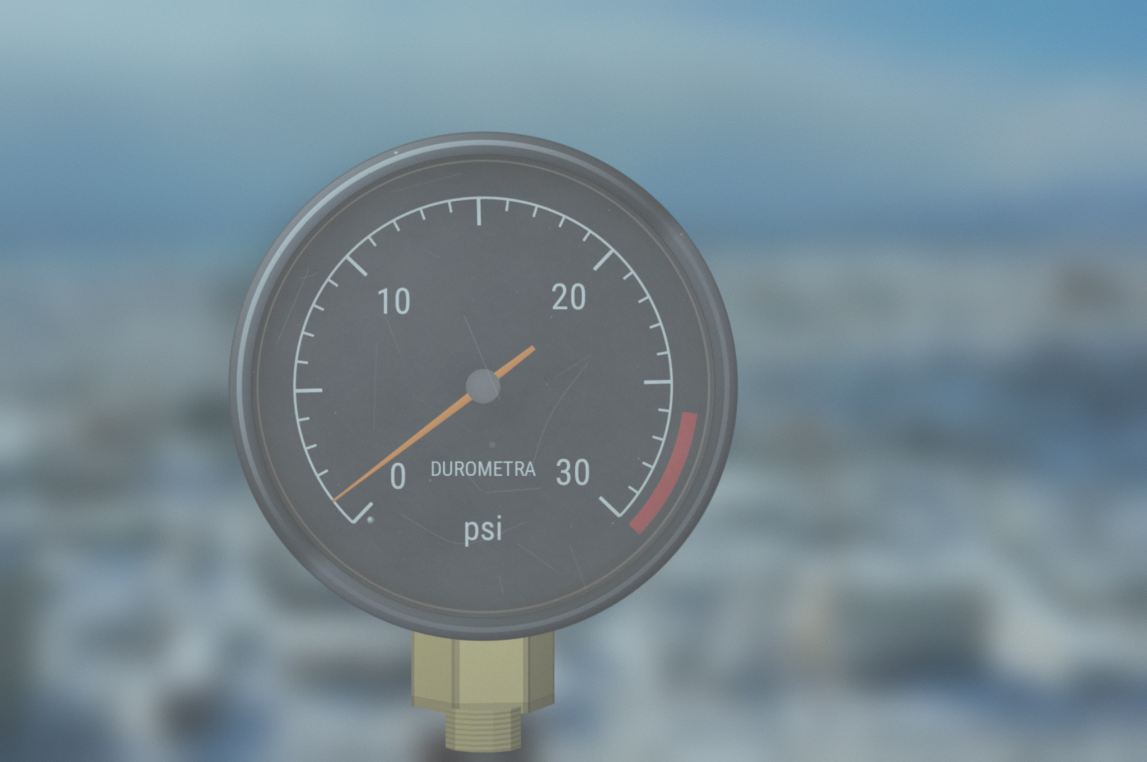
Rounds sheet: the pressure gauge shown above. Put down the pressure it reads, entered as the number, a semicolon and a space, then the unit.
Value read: 1; psi
